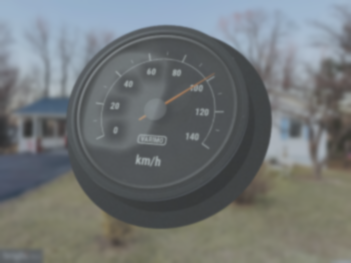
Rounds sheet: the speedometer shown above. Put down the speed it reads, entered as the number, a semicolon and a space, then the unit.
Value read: 100; km/h
